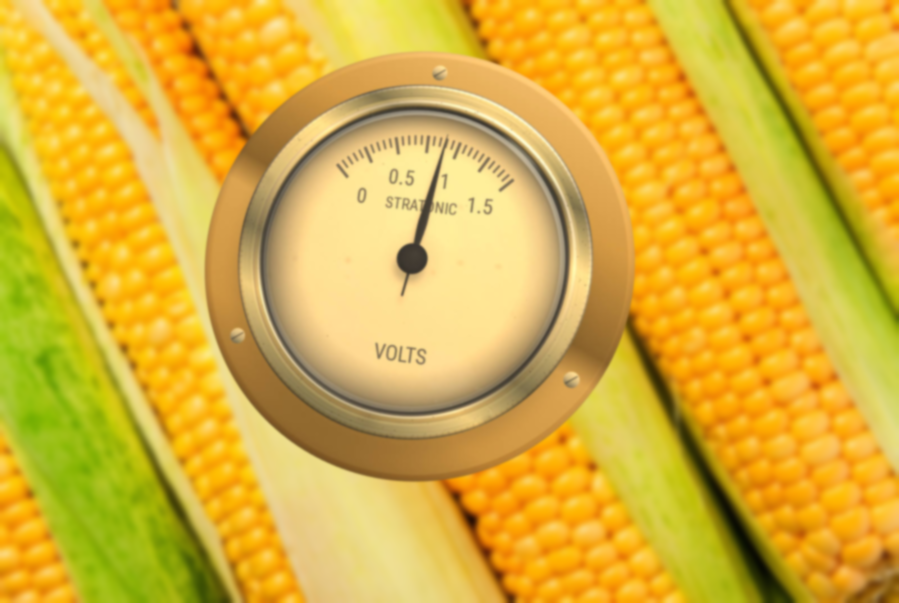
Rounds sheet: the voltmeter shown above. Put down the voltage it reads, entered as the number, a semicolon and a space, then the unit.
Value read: 0.9; V
